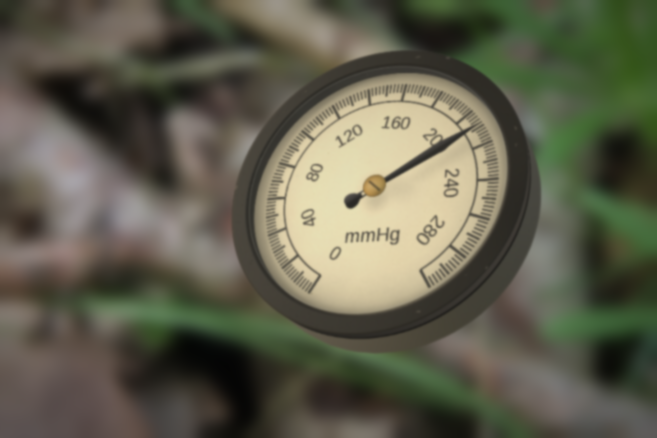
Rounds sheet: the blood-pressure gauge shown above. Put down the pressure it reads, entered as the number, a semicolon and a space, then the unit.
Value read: 210; mmHg
